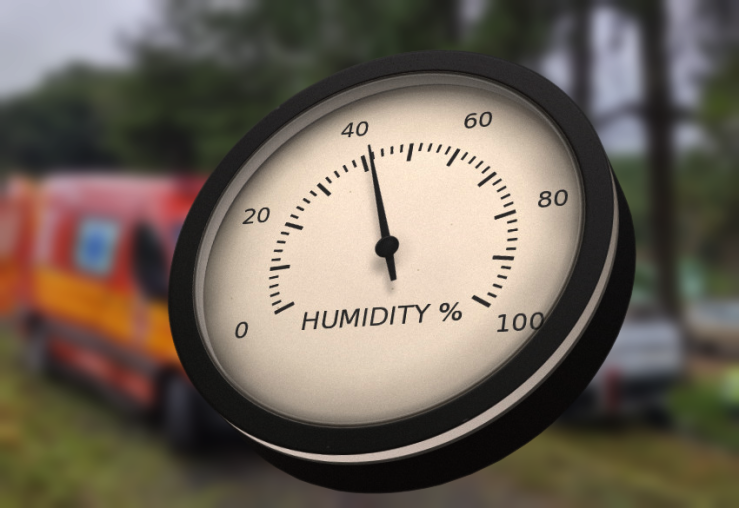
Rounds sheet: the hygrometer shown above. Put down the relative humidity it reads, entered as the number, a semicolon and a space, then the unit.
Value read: 42; %
